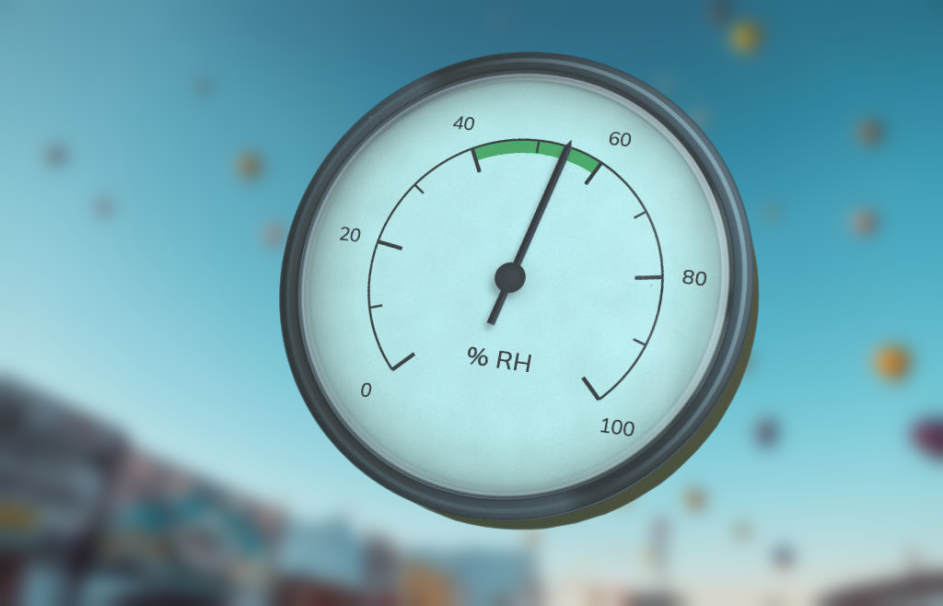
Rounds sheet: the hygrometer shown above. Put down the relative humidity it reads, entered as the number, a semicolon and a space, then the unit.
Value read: 55; %
